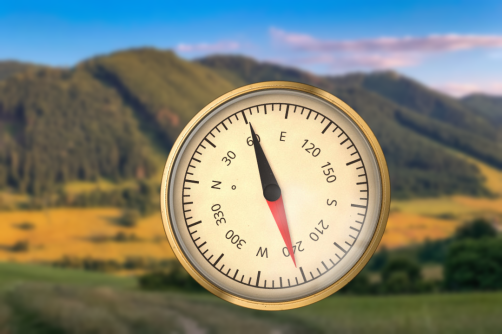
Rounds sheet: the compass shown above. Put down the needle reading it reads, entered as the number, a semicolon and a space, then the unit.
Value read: 242.5; °
